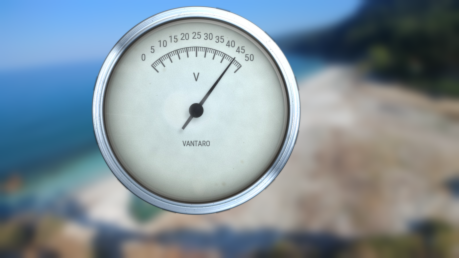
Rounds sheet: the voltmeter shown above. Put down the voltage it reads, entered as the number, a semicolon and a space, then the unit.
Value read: 45; V
